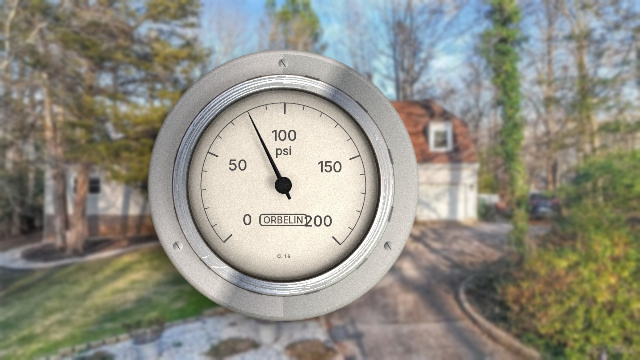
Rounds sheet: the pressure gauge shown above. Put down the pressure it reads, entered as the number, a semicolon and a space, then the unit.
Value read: 80; psi
